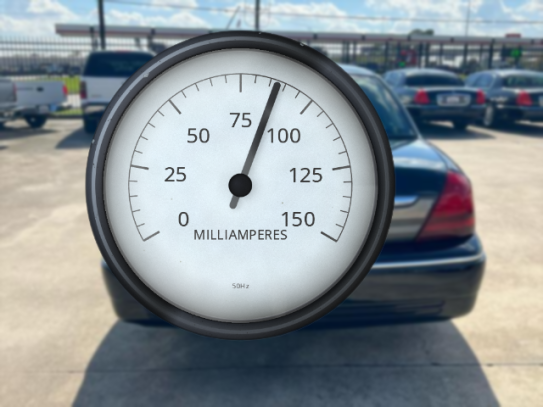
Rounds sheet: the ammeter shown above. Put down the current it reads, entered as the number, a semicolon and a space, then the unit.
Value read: 87.5; mA
